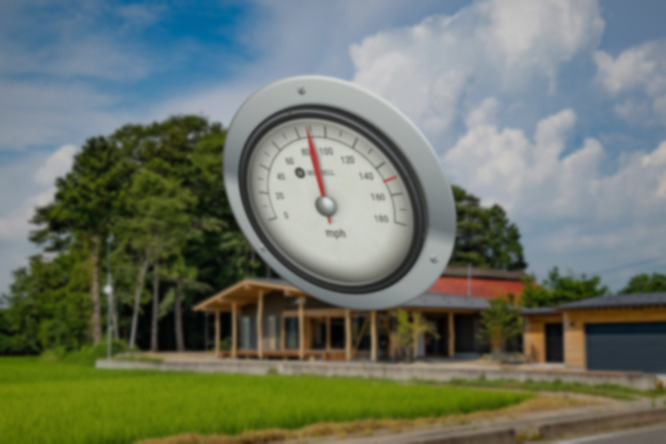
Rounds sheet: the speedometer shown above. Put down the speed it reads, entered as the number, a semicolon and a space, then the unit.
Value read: 90; mph
